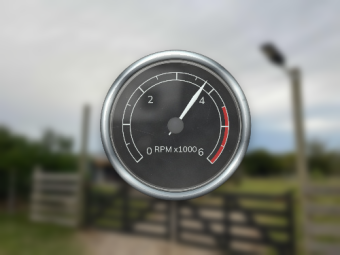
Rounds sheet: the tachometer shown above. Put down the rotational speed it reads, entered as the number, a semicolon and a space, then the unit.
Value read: 3750; rpm
